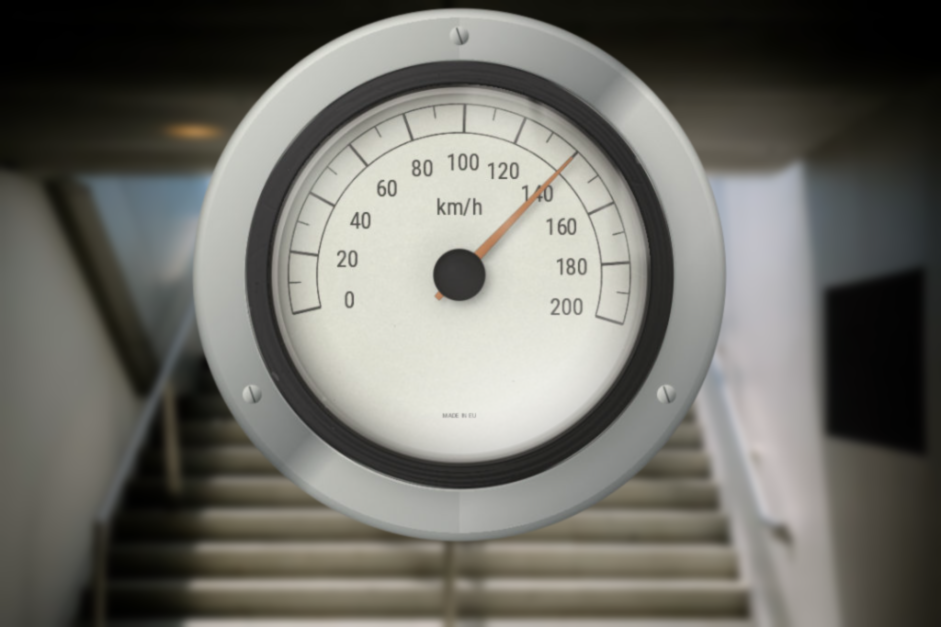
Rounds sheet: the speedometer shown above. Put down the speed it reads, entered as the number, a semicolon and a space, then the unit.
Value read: 140; km/h
